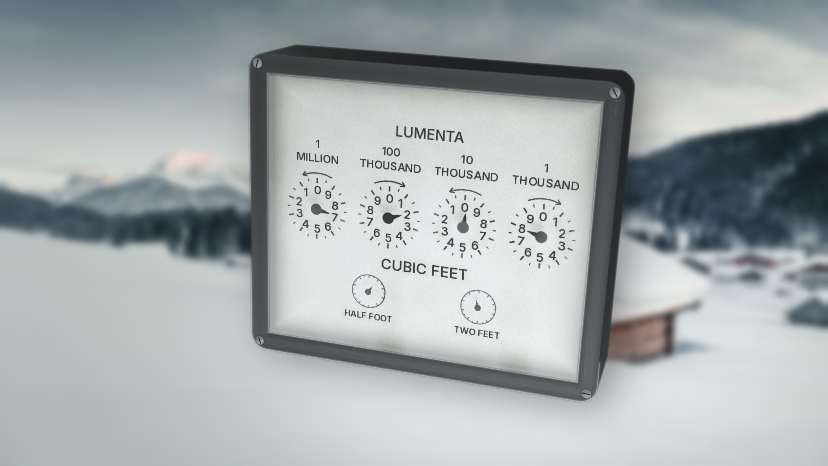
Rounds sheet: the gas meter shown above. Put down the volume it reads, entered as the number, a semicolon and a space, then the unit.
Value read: 719800; ft³
